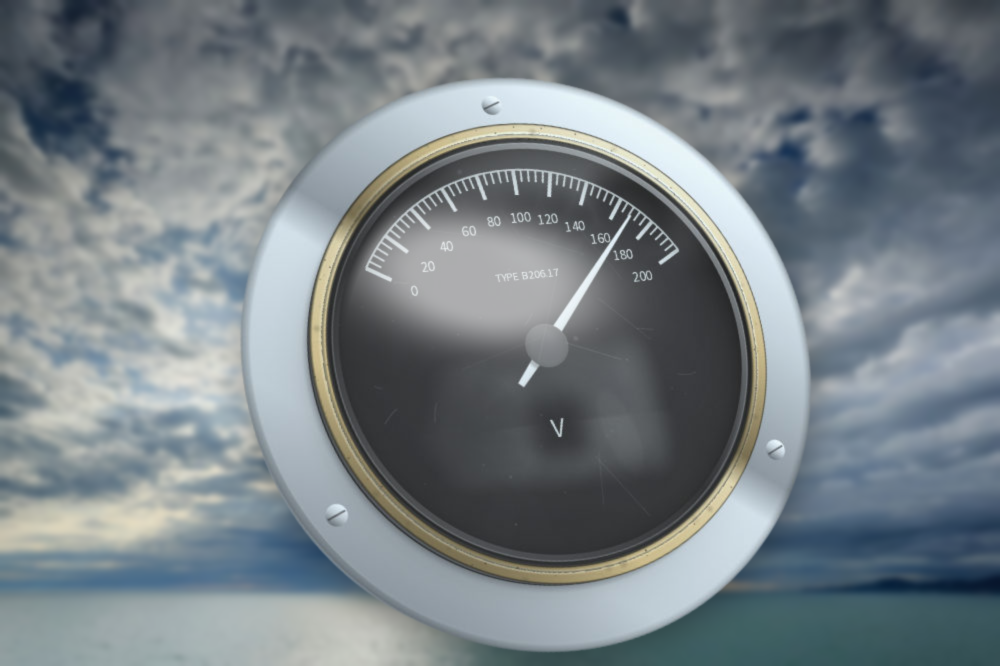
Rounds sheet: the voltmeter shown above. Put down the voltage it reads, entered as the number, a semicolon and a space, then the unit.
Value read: 168; V
